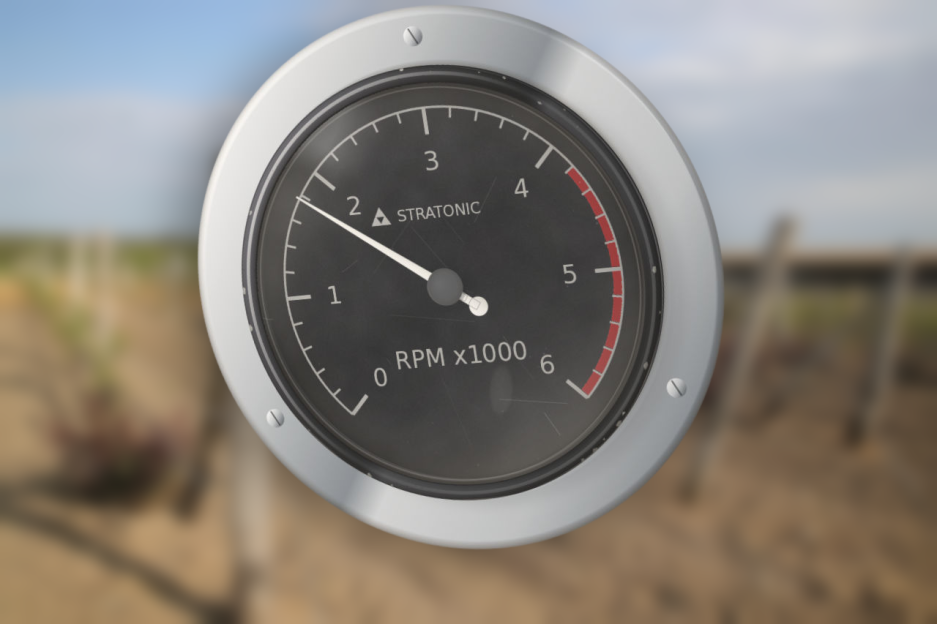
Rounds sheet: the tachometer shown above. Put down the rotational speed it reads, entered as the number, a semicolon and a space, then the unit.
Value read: 1800; rpm
